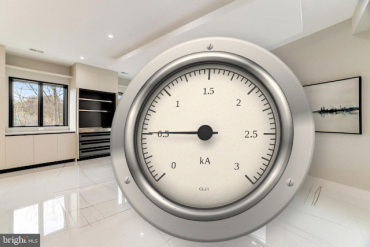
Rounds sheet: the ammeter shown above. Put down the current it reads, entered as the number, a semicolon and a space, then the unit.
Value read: 0.5; kA
